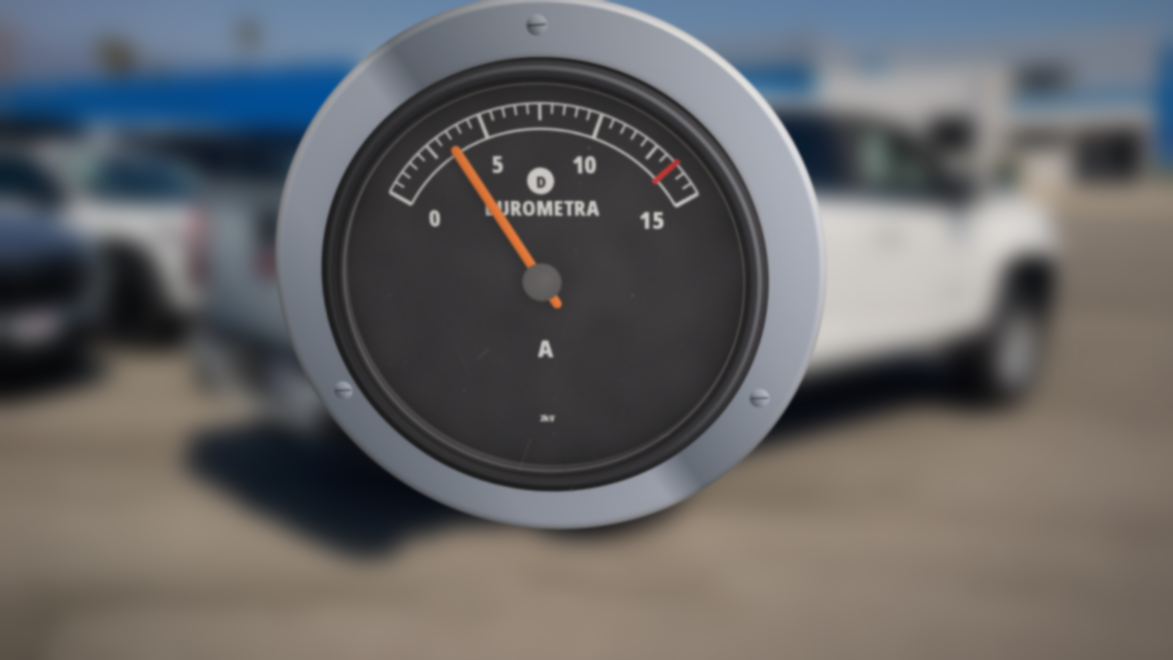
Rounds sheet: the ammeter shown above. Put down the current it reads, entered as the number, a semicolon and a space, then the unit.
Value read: 3.5; A
